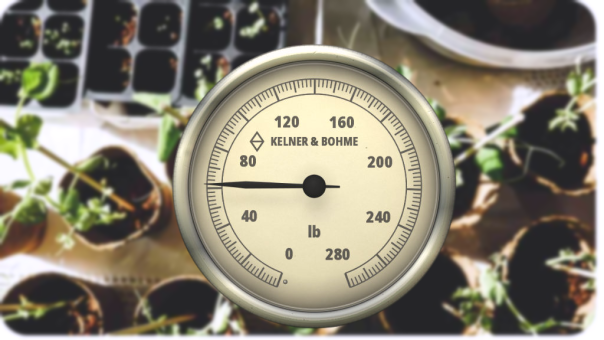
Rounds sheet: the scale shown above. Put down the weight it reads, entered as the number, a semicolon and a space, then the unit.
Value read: 62; lb
